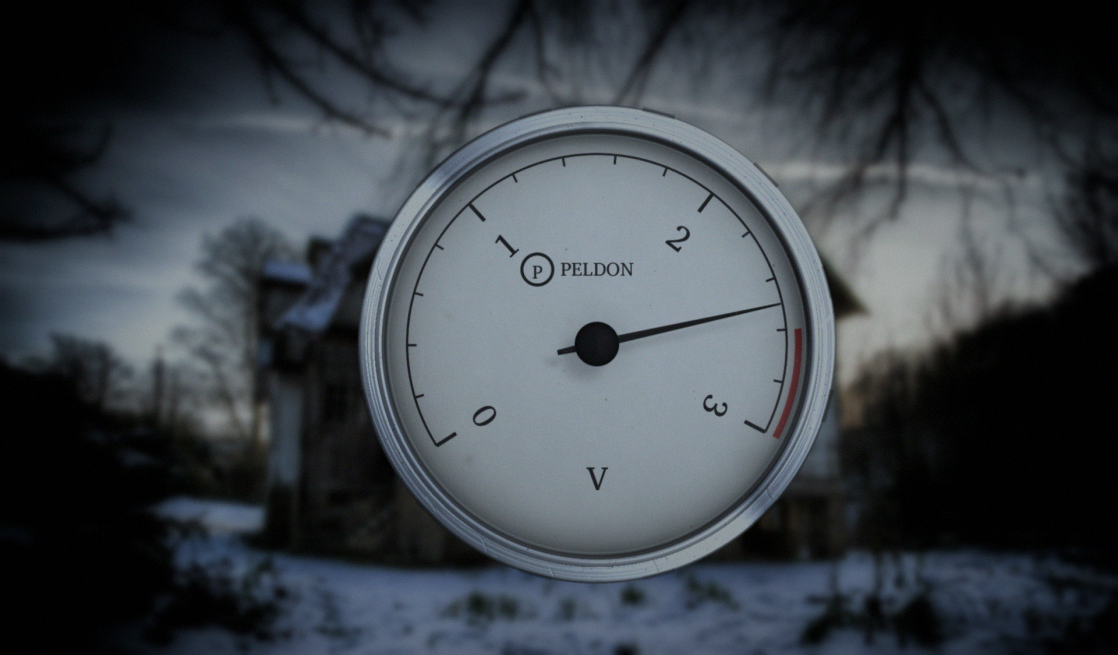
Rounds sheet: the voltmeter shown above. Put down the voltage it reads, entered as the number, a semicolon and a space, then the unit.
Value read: 2.5; V
